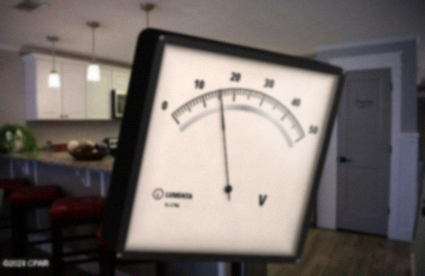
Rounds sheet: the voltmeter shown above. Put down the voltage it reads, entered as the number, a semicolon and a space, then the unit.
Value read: 15; V
